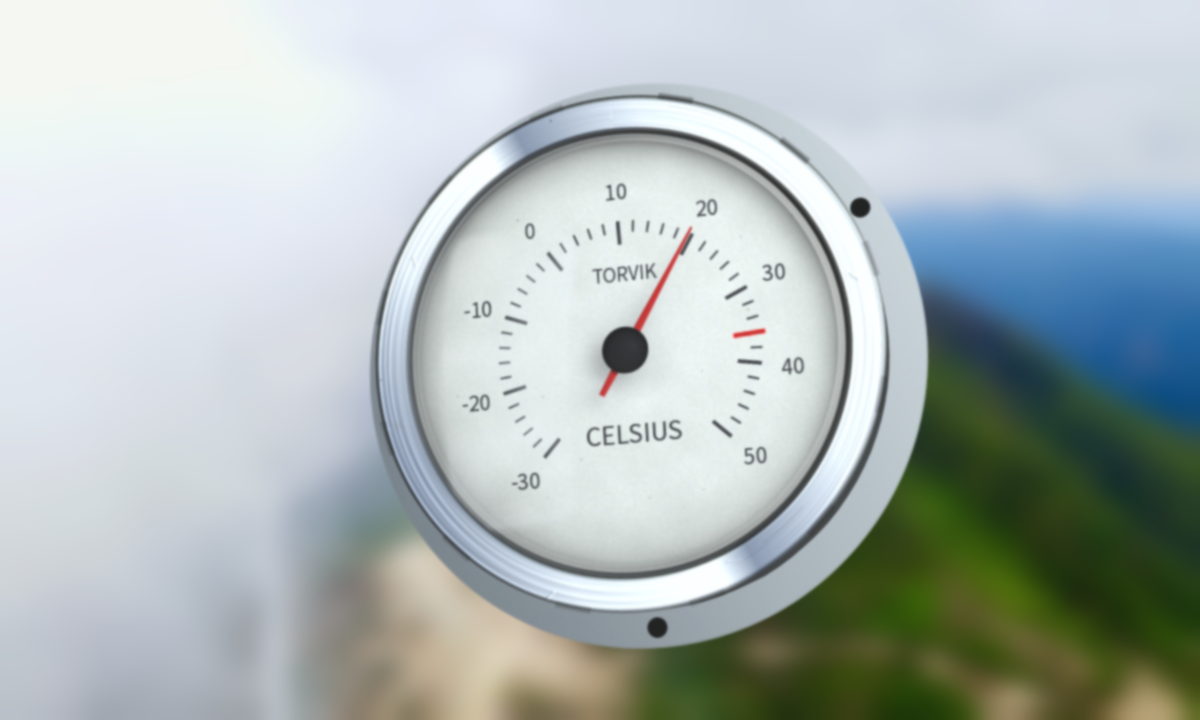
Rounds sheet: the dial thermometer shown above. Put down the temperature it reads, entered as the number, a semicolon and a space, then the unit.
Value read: 20; °C
